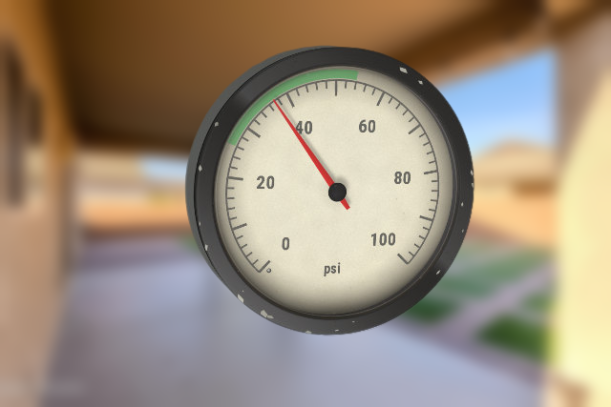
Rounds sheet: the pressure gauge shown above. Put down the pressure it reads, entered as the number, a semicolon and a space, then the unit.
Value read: 37; psi
